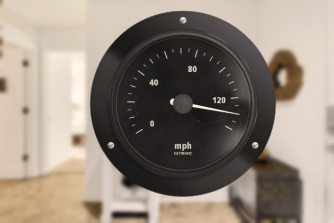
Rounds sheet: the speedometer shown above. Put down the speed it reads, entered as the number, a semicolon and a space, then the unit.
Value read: 130; mph
